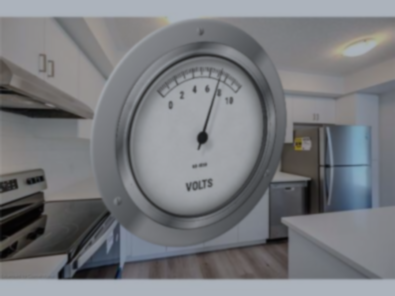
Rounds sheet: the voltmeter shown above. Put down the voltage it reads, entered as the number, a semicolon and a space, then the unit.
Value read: 7; V
